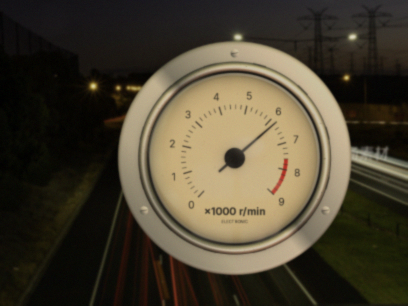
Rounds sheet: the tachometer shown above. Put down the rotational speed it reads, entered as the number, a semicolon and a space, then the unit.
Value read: 6200; rpm
